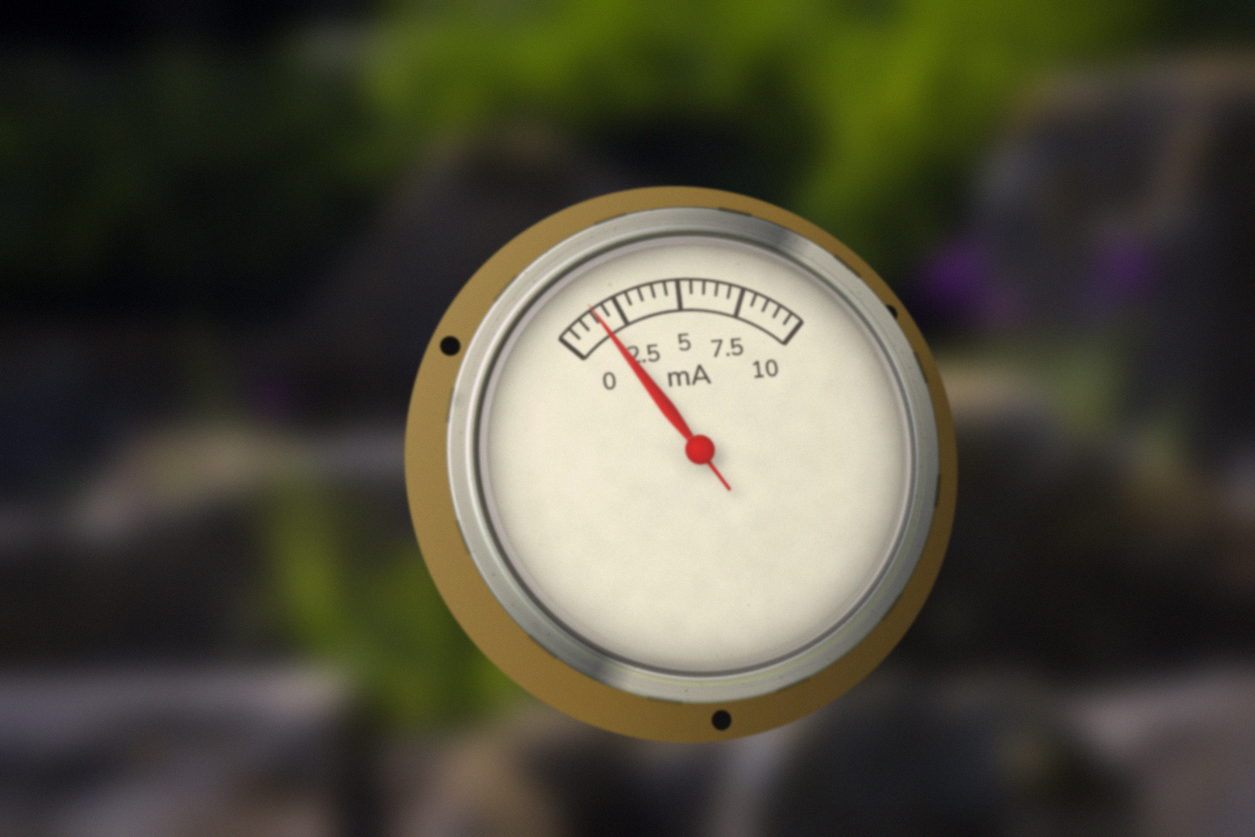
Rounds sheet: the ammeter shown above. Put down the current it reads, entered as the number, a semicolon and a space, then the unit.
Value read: 1.5; mA
